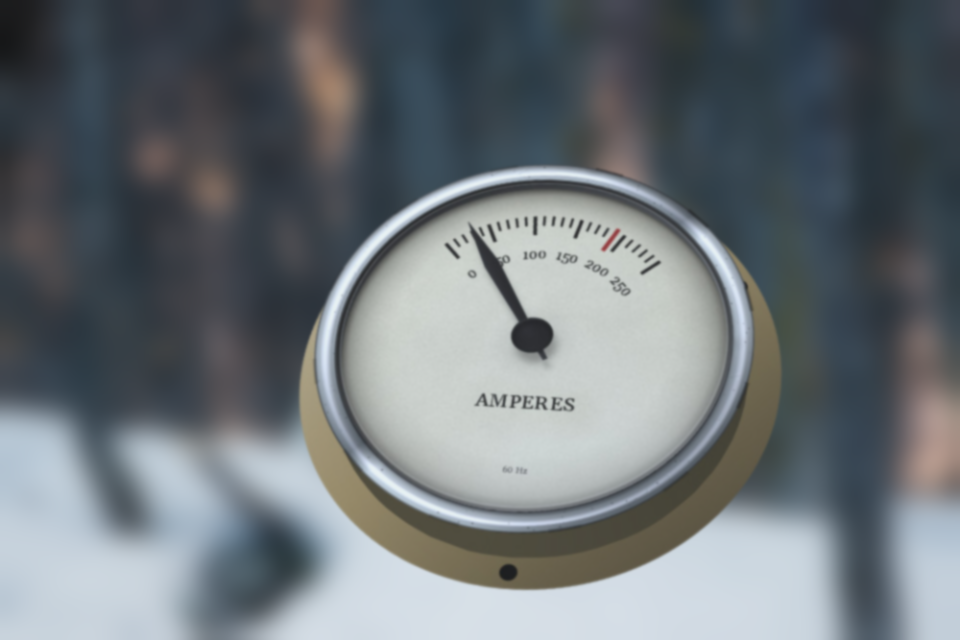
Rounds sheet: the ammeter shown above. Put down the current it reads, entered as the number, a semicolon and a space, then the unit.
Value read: 30; A
